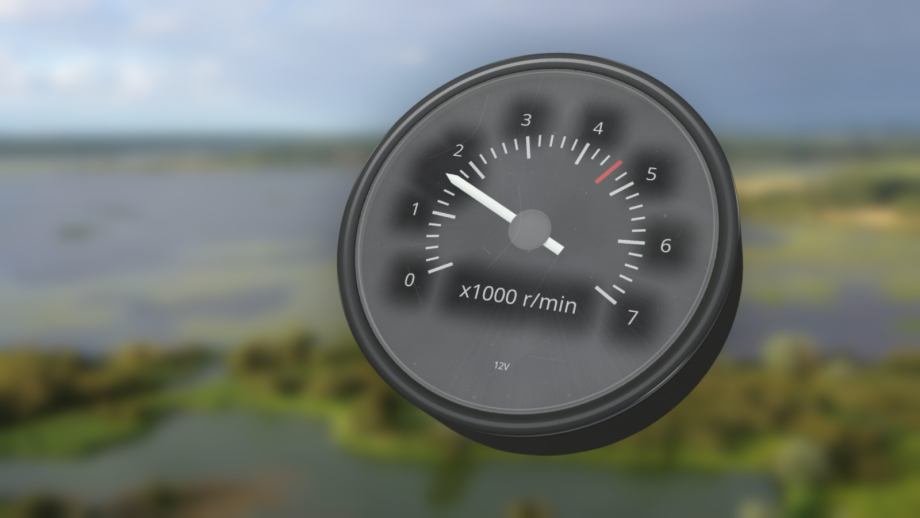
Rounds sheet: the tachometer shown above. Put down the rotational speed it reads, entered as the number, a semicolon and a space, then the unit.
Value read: 1600; rpm
